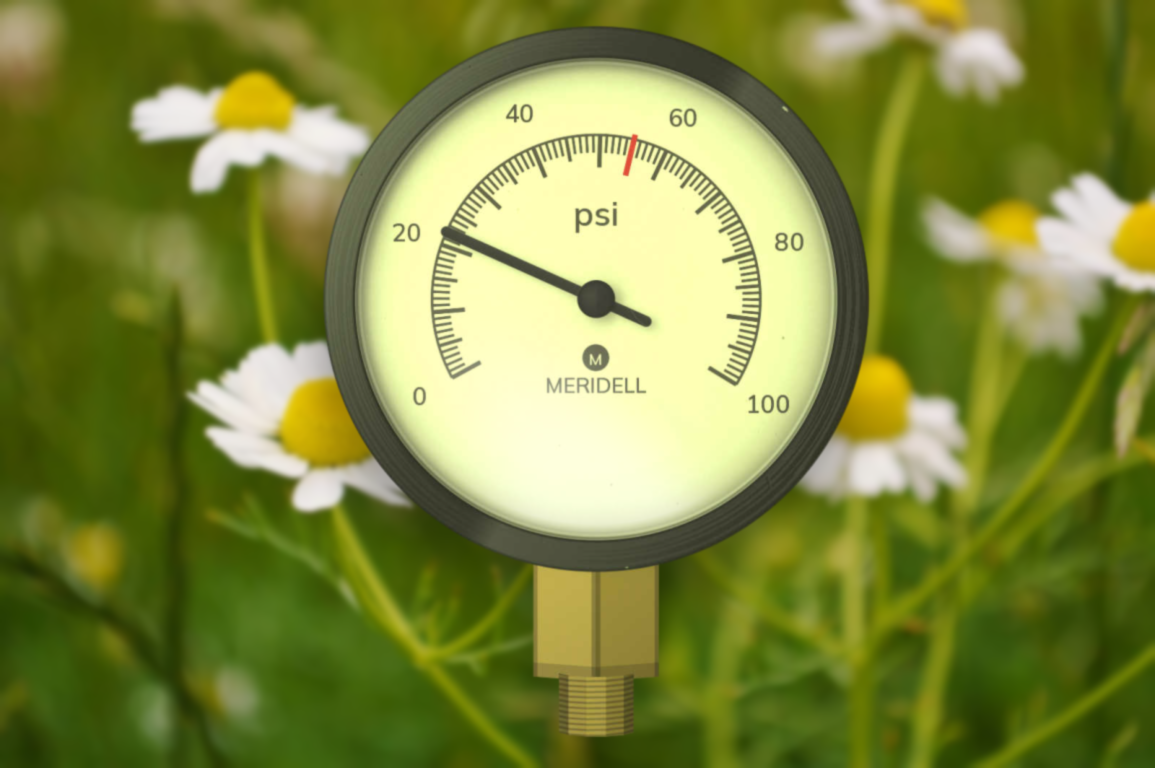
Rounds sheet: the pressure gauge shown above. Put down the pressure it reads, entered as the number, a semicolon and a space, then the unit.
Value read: 22; psi
